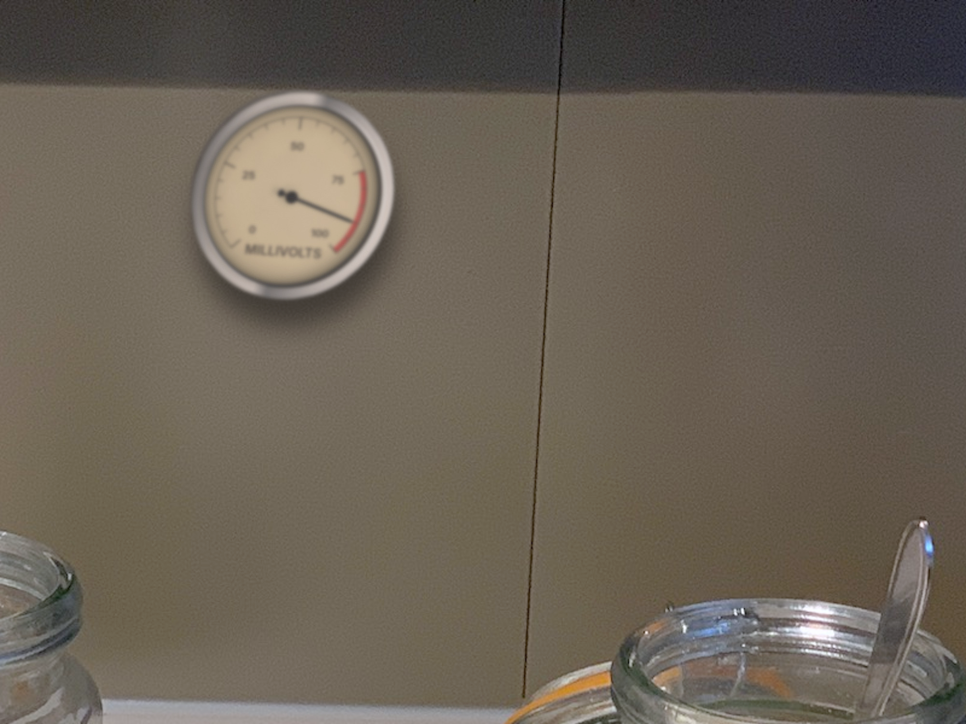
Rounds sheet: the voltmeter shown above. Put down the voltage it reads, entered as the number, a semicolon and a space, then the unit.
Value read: 90; mV
